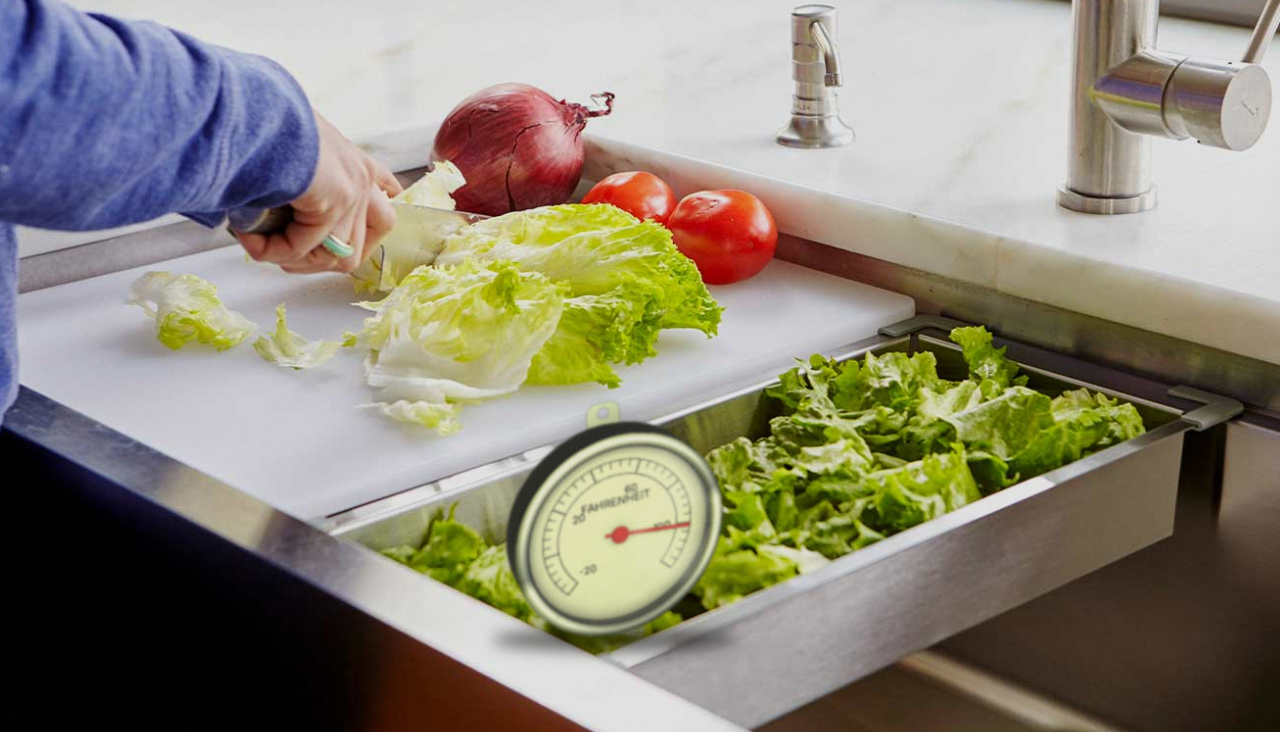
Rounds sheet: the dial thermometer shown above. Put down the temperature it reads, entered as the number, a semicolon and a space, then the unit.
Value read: 100; °F
